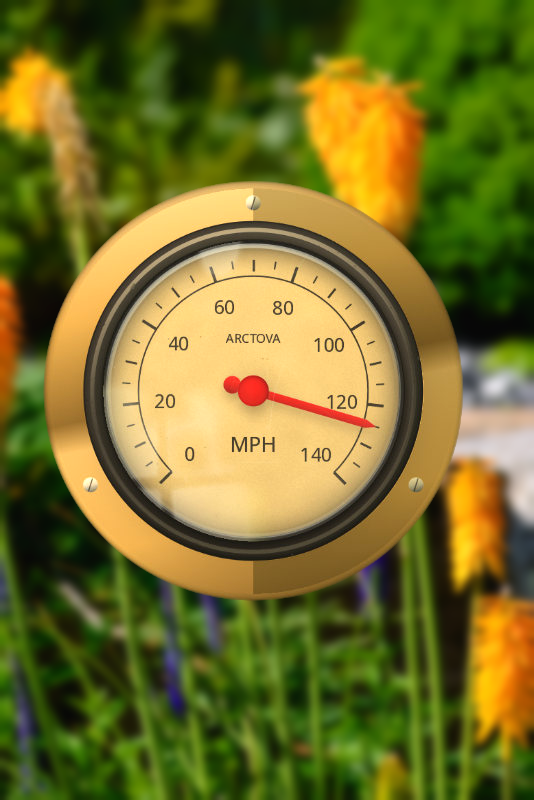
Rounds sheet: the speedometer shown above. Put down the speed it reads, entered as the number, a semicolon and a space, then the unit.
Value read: 125; mph
